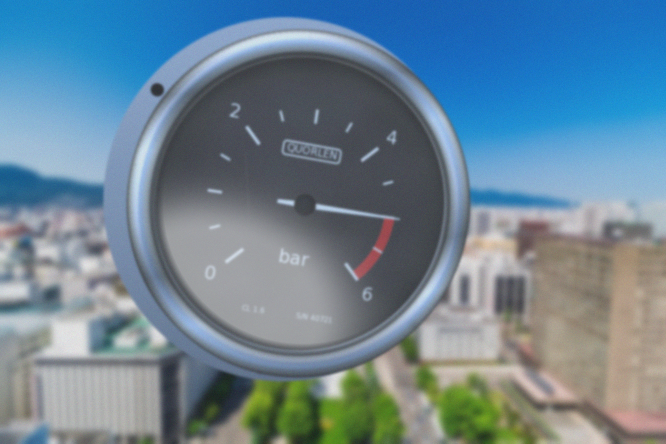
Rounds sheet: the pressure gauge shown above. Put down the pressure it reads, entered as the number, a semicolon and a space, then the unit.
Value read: 5; bar
